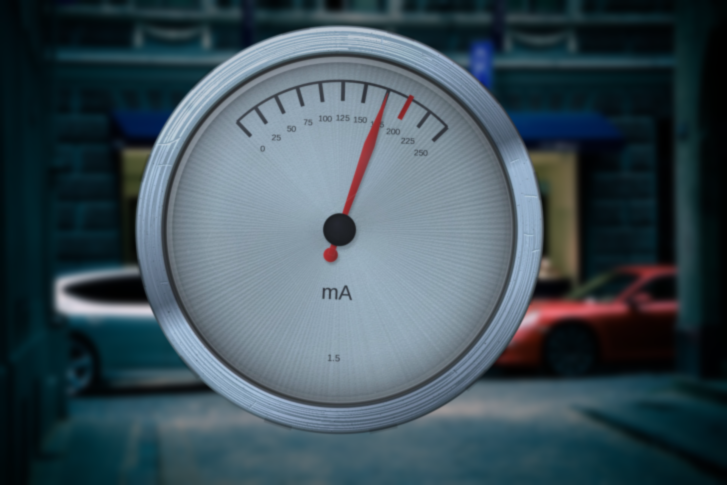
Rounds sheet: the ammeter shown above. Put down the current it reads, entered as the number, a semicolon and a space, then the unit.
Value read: 175; mA
